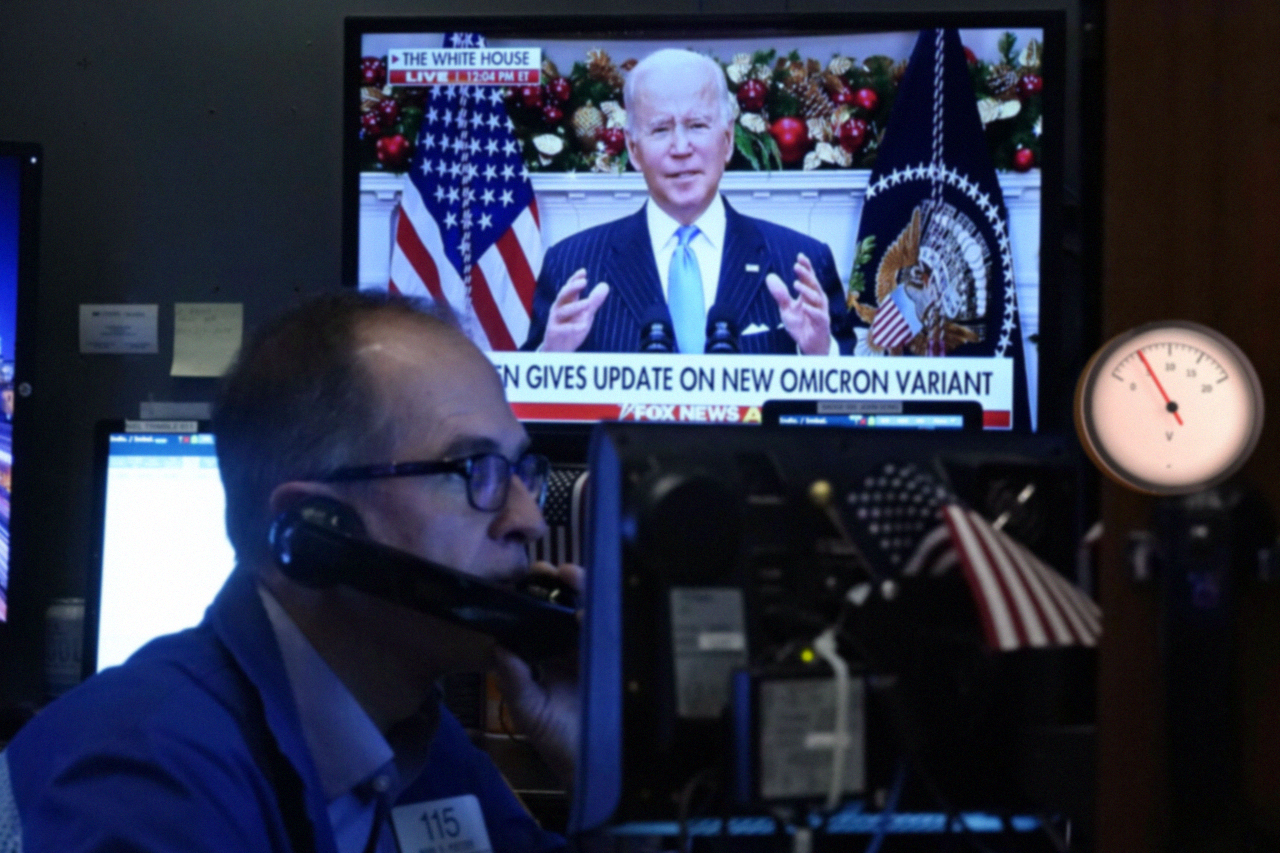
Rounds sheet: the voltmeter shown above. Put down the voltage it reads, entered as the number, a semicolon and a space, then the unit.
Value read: 5; V
